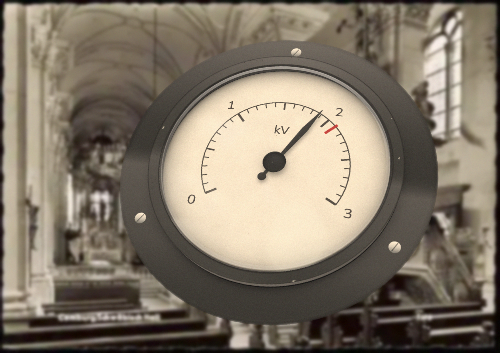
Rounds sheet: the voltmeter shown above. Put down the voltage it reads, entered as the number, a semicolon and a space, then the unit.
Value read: 1.9; kV
